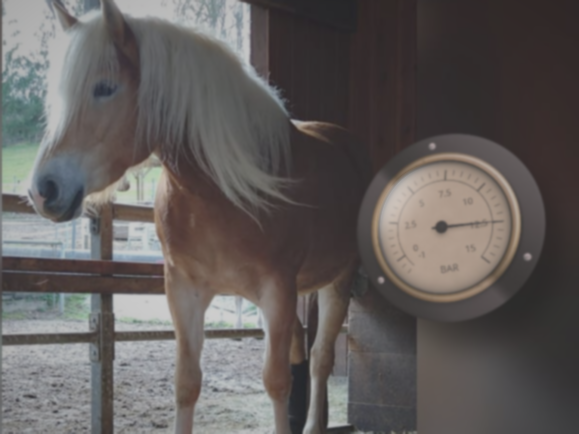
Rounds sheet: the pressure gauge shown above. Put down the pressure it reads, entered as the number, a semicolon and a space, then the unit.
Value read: 12.5; bar
